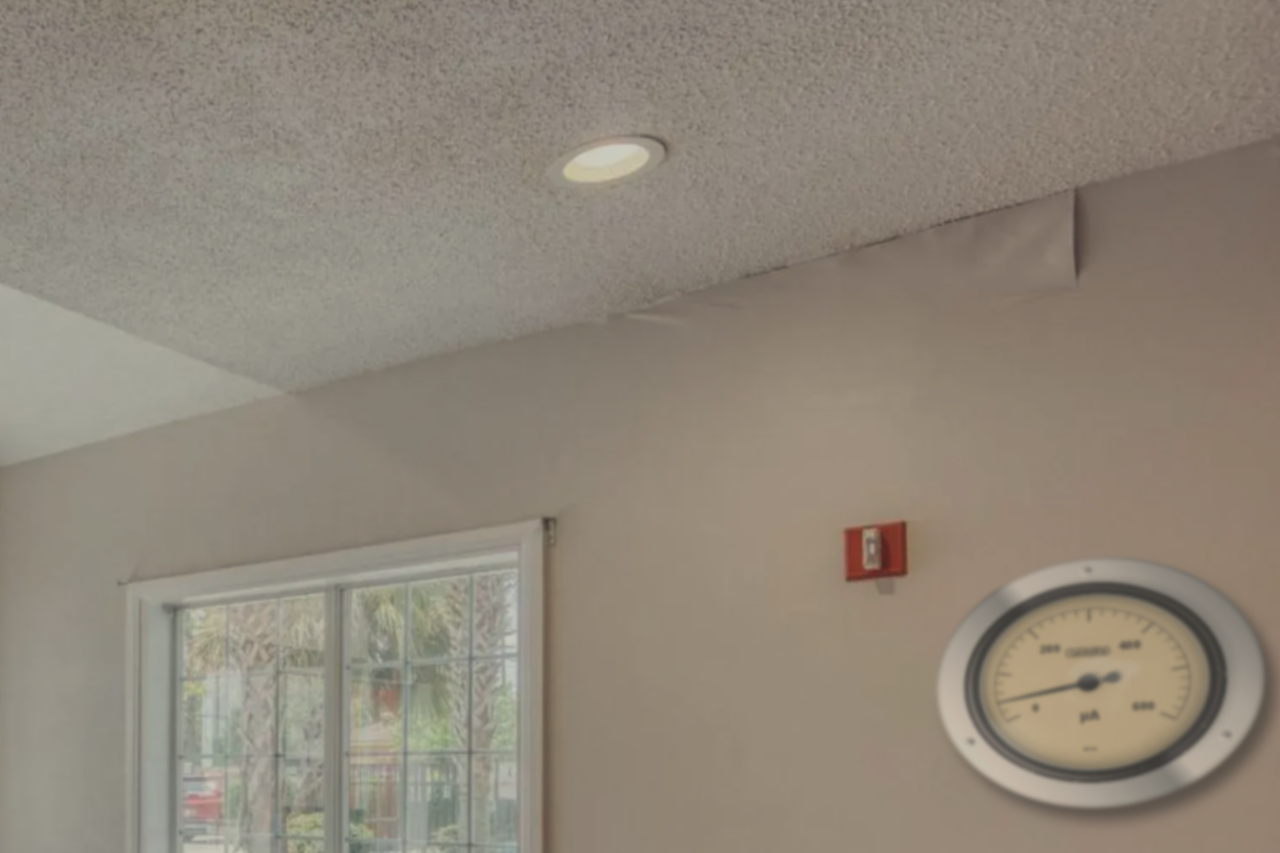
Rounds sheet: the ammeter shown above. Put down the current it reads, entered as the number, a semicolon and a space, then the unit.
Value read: 40; µA
